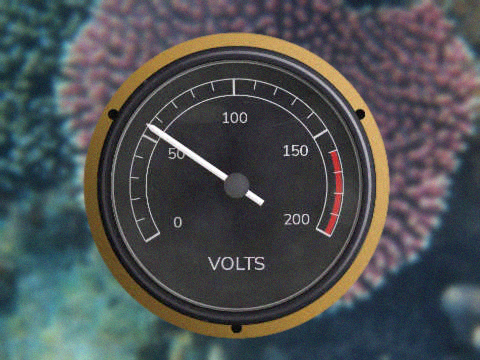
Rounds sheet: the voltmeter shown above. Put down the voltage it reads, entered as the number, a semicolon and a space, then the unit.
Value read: 55; V
